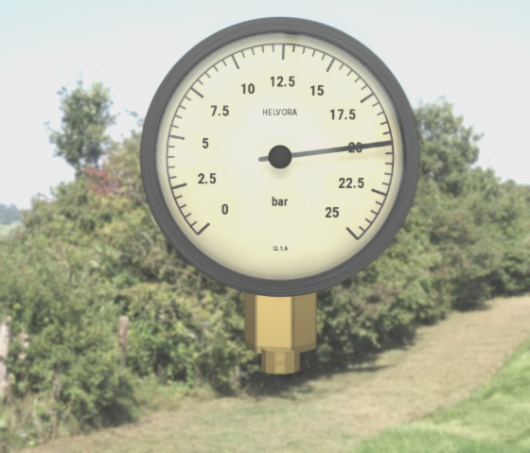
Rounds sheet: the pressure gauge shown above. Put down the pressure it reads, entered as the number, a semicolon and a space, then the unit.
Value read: 20; bar
